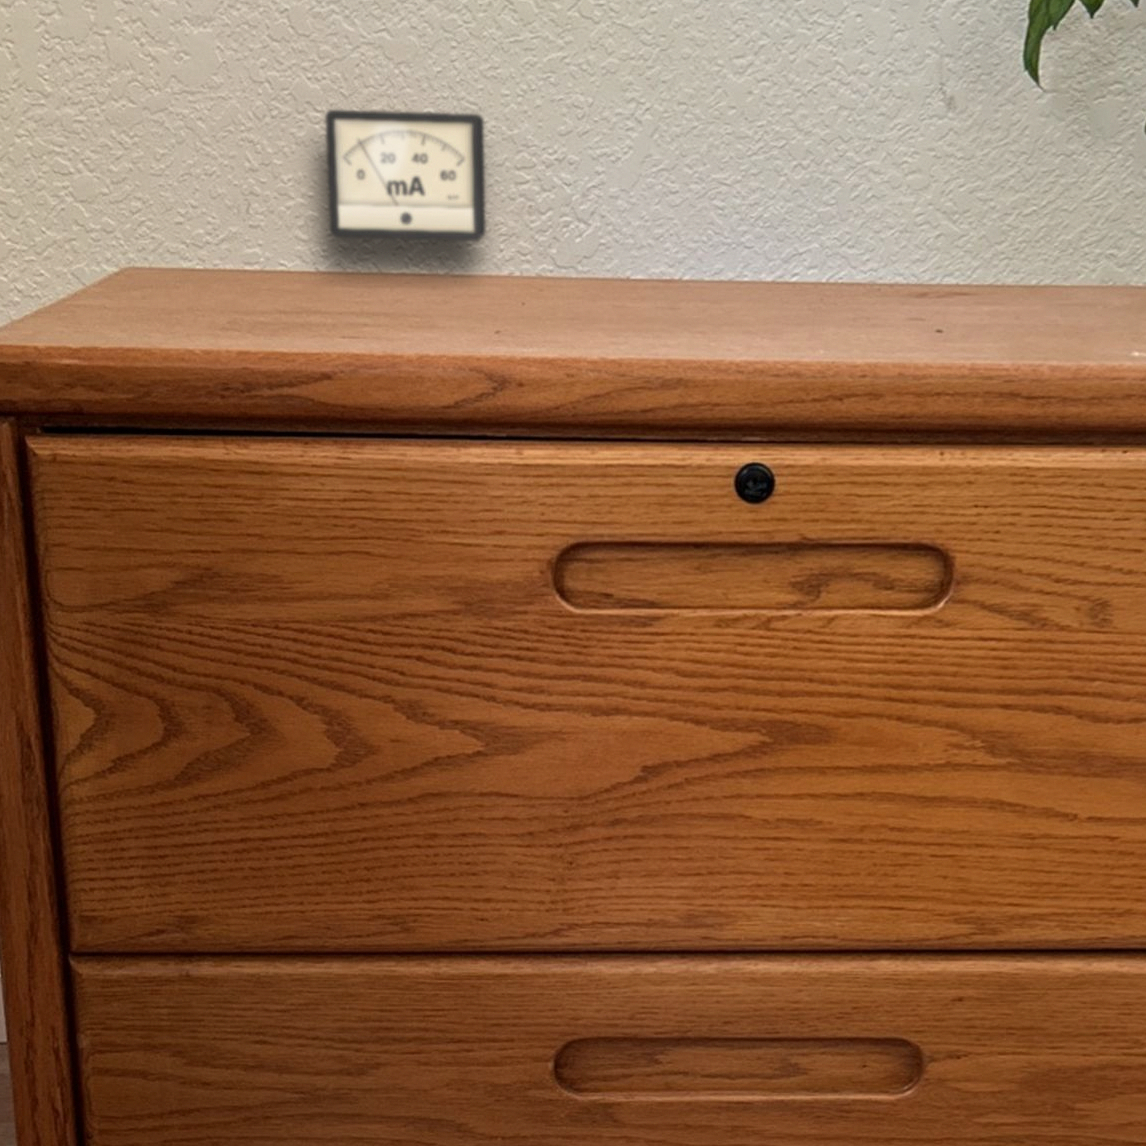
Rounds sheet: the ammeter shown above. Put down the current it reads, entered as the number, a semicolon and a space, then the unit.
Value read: 10; mA
